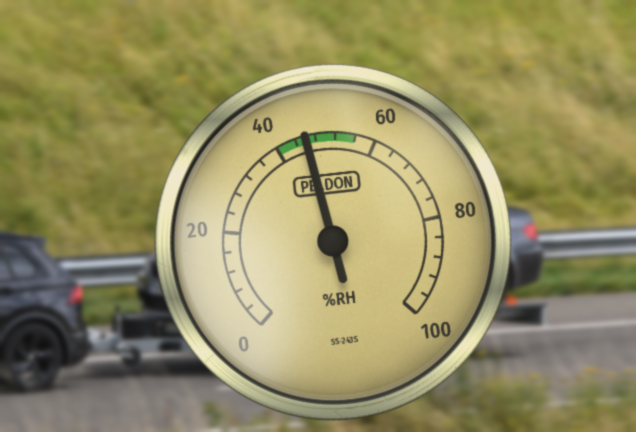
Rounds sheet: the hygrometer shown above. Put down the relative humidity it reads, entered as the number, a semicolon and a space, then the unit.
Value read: 46; %
